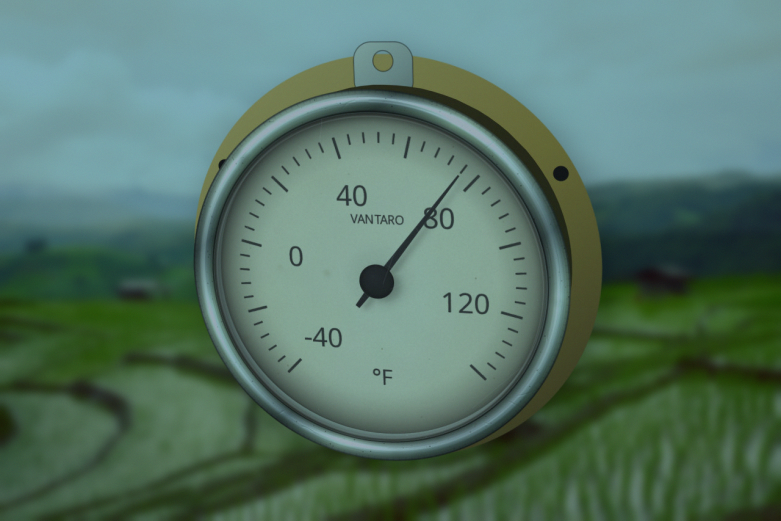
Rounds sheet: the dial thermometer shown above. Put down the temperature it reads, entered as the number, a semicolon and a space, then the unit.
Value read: 76; °F
